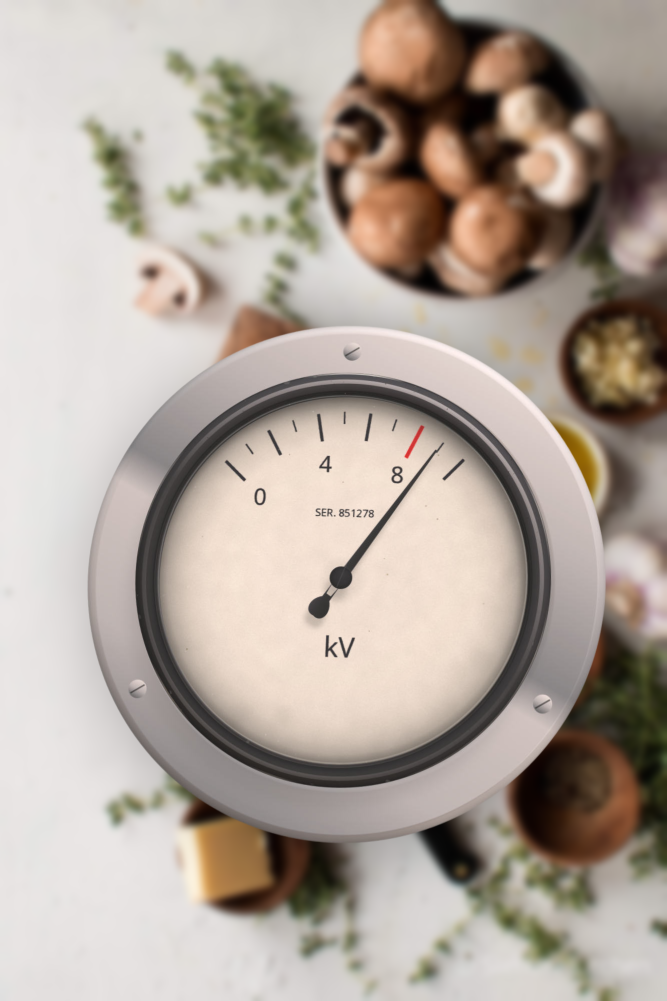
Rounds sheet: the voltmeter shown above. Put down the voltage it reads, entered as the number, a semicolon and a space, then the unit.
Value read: 9; kV
